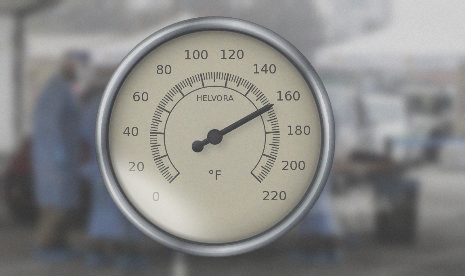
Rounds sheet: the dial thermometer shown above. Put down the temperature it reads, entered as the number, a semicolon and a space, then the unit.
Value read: 160; °F
